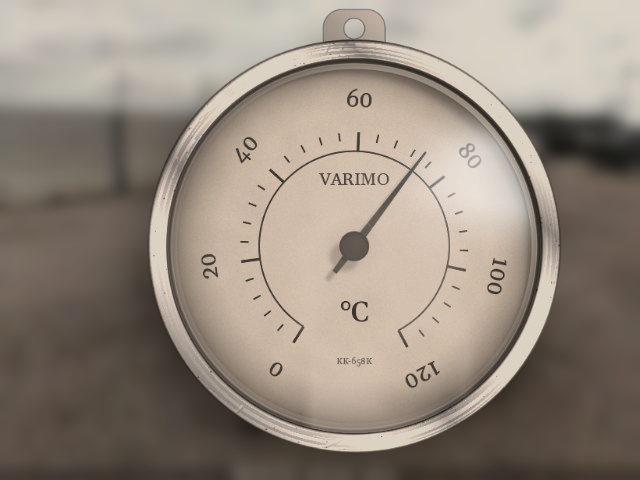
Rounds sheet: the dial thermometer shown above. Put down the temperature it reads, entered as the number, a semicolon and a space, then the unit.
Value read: 74; °C
